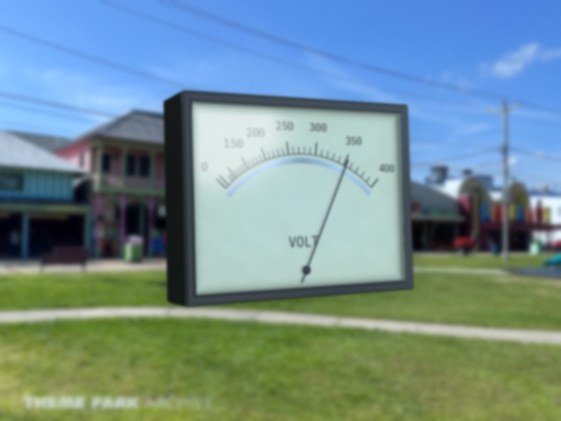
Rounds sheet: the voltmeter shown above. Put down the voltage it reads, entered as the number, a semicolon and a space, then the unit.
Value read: 350; V
